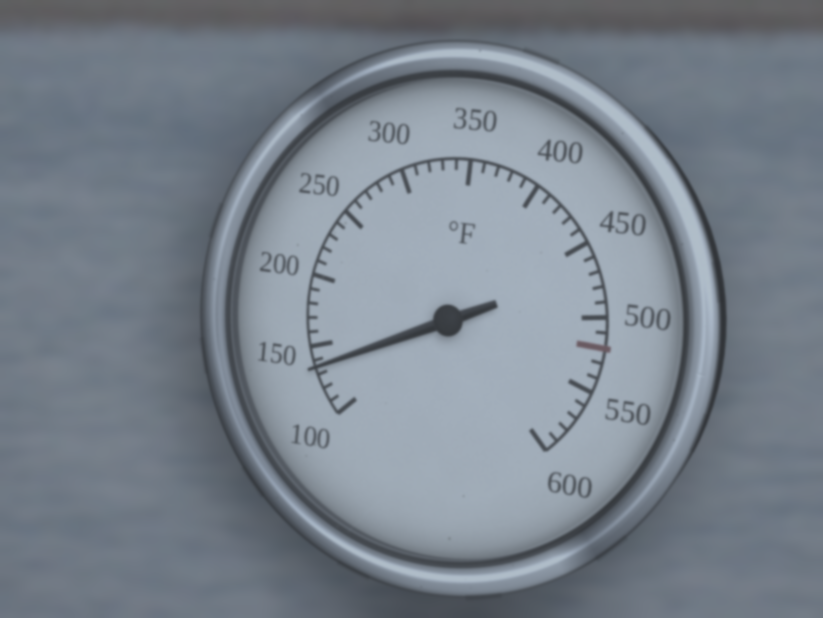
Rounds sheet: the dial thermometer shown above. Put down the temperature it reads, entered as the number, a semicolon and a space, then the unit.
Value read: 135; °F
